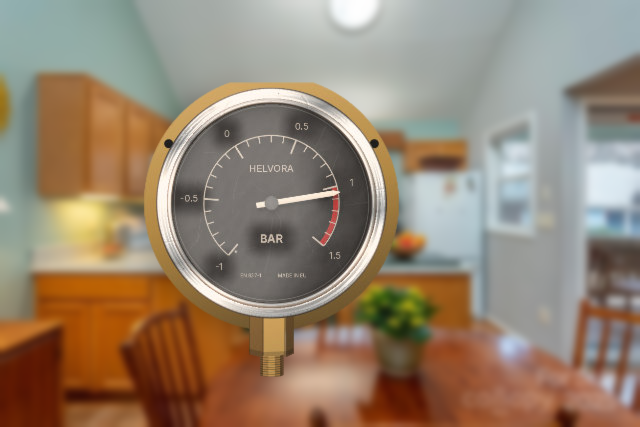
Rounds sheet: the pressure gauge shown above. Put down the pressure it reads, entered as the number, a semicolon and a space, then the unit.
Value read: 1.05; bar
